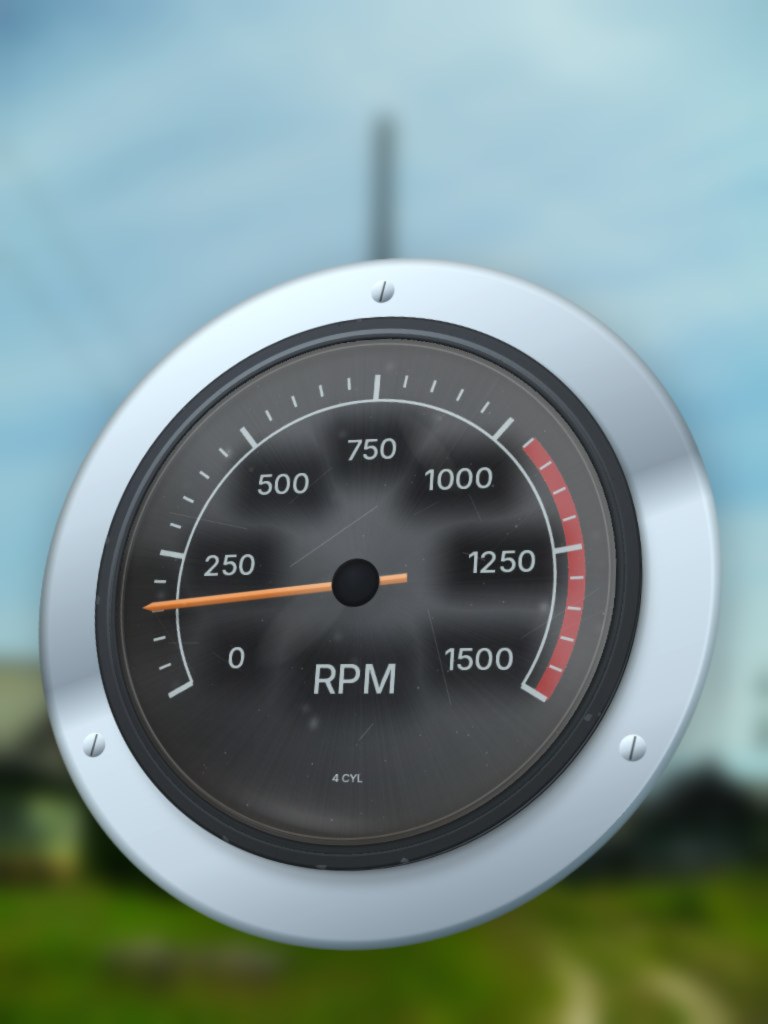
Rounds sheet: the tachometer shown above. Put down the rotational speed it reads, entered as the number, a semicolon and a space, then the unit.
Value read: 150; rpm
